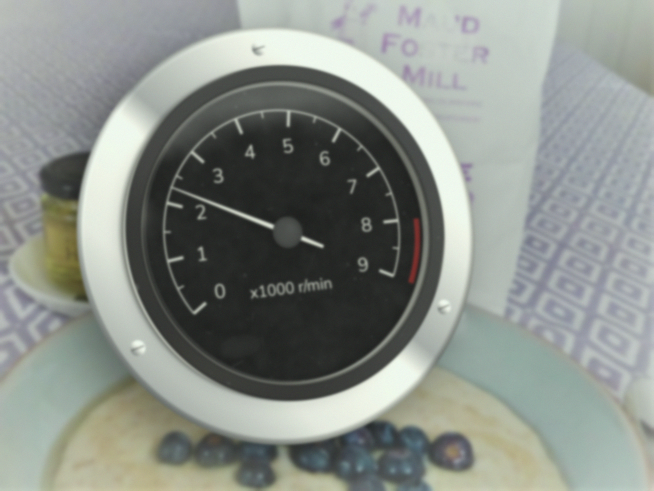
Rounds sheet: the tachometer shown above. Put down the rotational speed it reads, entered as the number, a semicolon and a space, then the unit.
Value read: 2250; rpm
